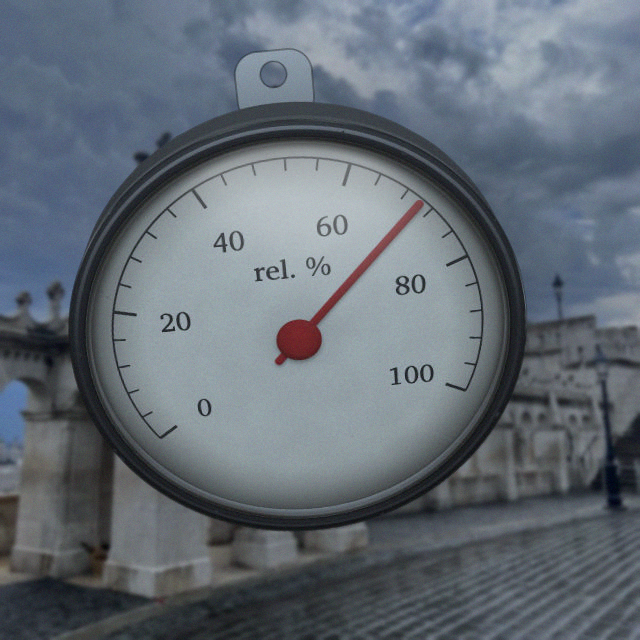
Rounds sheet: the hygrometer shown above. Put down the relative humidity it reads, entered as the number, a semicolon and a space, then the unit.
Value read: 70; %
